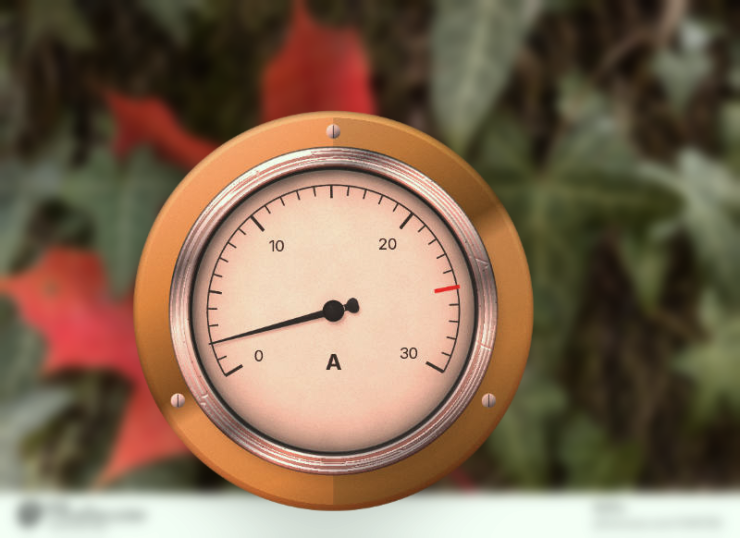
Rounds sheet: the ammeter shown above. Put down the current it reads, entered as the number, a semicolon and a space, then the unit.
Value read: 2; A
